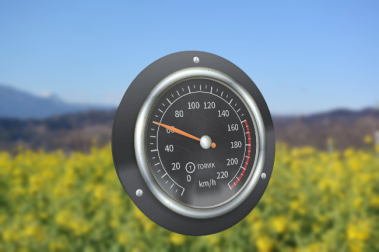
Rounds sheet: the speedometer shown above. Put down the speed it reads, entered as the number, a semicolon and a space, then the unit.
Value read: 60; km/h
